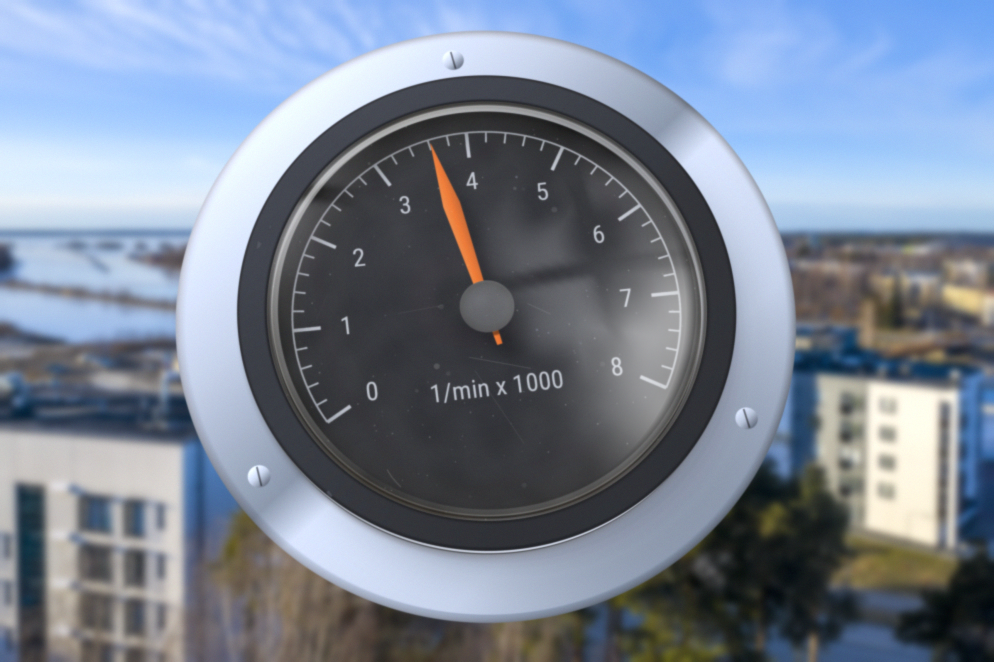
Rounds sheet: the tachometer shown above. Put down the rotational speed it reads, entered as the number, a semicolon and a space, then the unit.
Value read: 3600; rpm
